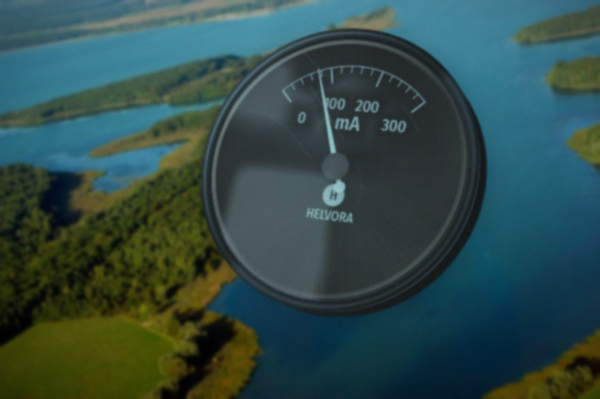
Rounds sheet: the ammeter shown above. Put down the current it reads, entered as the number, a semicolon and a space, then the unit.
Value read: 80; mA
